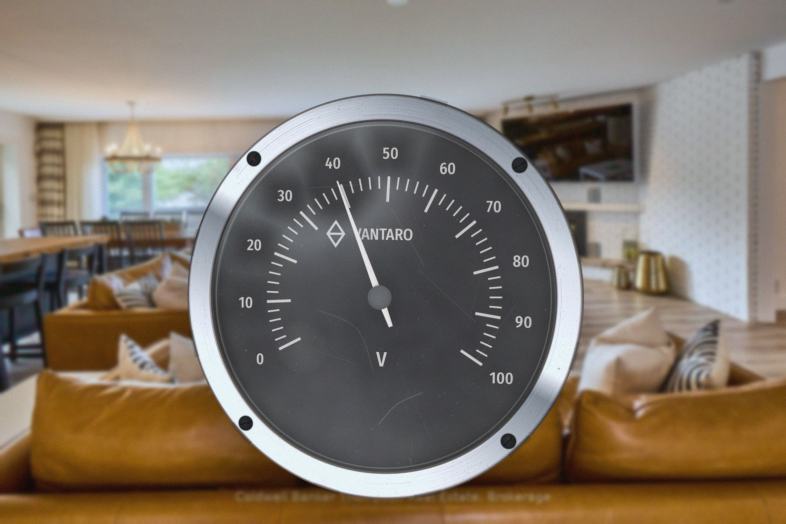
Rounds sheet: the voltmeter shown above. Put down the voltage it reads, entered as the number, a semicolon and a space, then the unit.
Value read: 40; V
